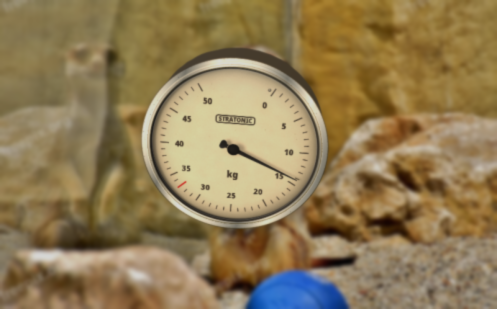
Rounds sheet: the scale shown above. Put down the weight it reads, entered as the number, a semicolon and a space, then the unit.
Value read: 14; kg
